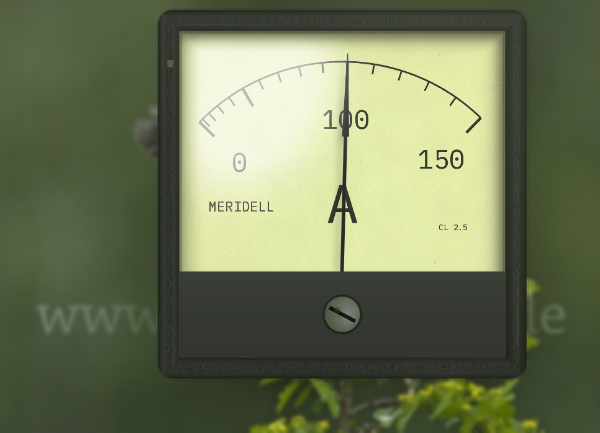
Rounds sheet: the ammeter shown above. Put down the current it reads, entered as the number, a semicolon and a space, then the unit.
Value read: 100; A
